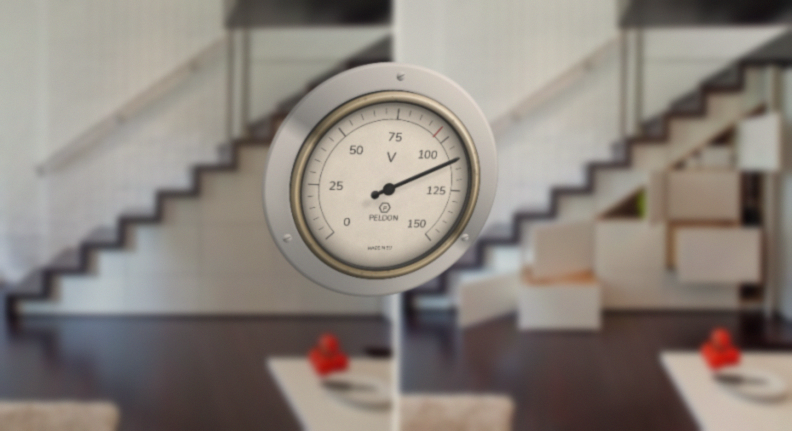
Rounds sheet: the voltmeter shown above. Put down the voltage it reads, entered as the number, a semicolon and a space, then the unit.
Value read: 110; V
